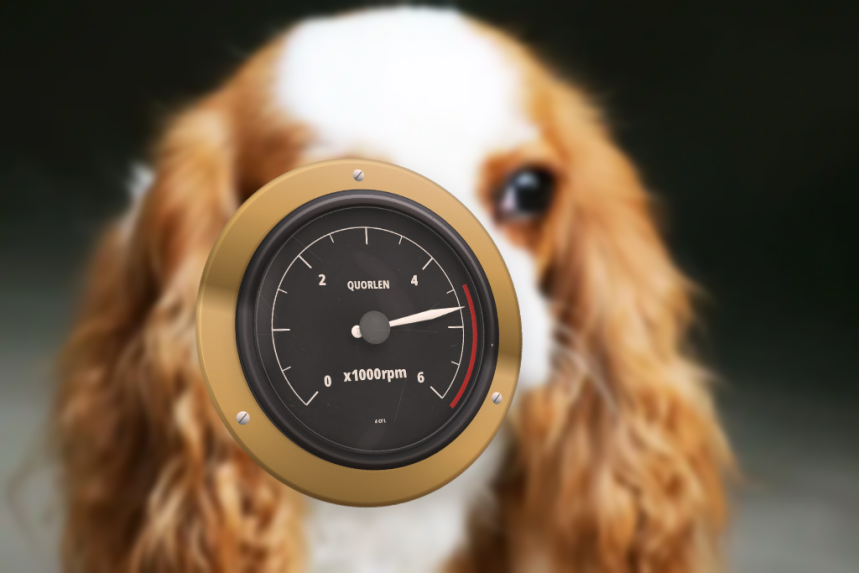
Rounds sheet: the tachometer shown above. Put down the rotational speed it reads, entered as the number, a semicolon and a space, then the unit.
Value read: 4750; rpm
